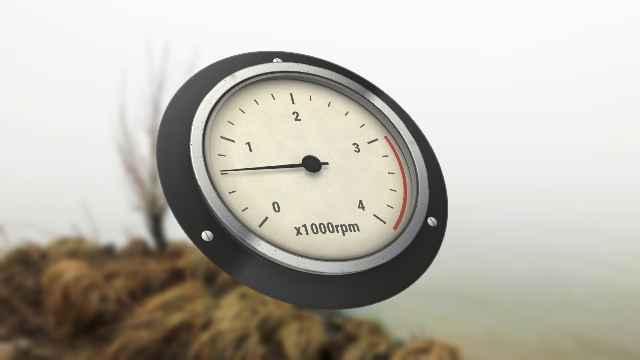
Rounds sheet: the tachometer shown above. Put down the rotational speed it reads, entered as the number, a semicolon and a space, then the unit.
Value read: 600; rpm
